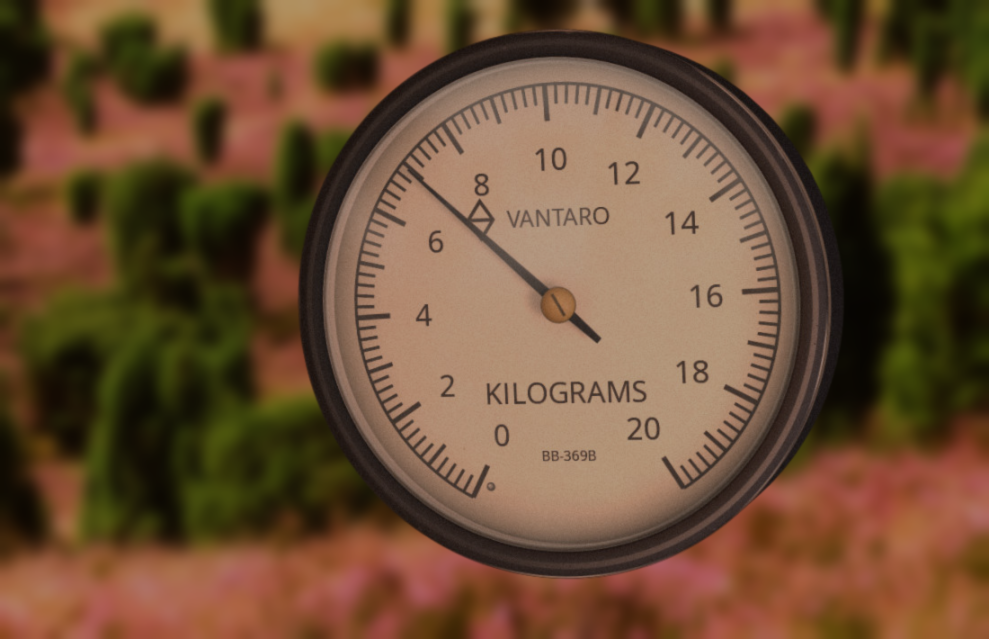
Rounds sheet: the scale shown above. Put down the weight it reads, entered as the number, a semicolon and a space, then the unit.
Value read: 7; kg
